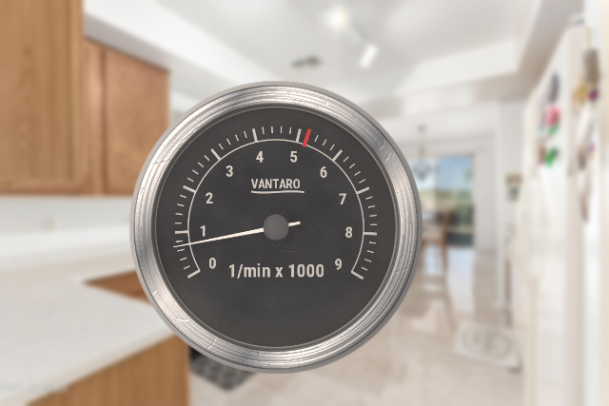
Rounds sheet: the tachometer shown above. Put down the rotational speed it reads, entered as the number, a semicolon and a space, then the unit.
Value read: 700; rpm
